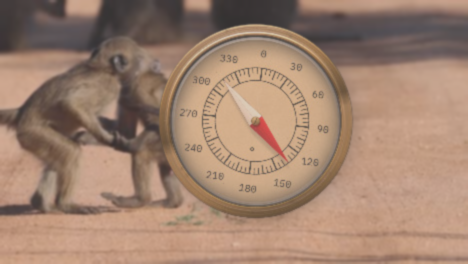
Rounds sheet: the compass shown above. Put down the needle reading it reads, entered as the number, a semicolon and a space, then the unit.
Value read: 135; °
